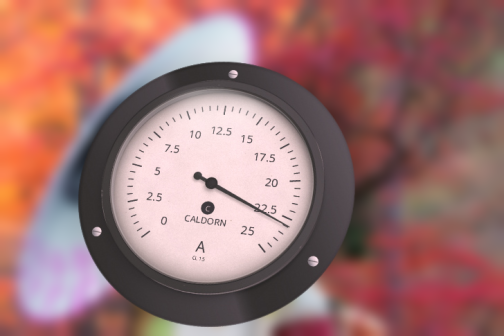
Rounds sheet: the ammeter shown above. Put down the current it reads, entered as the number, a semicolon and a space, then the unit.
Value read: 23; A
